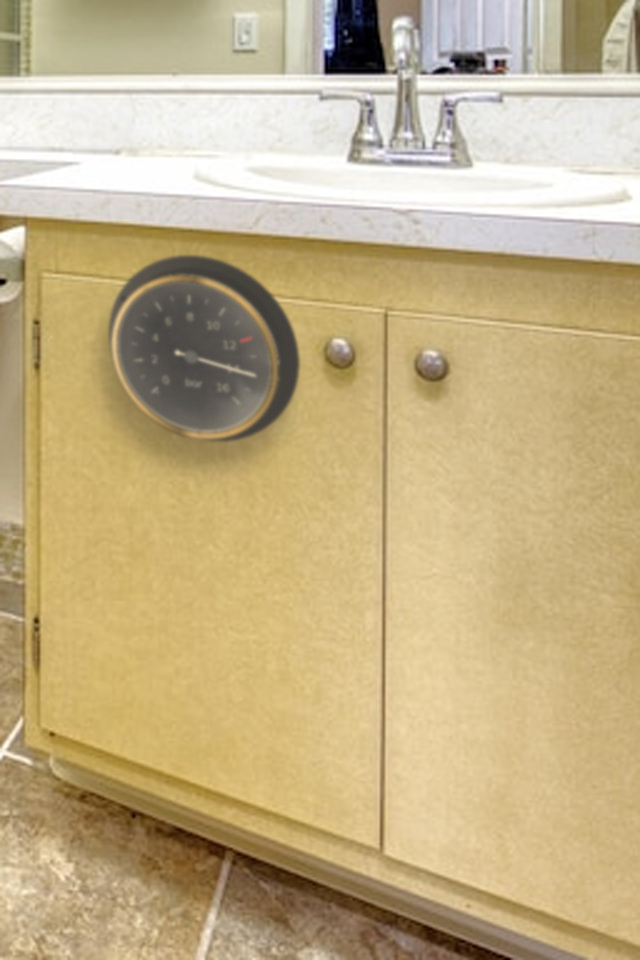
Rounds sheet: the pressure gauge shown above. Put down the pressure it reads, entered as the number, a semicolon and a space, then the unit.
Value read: 14; bar
